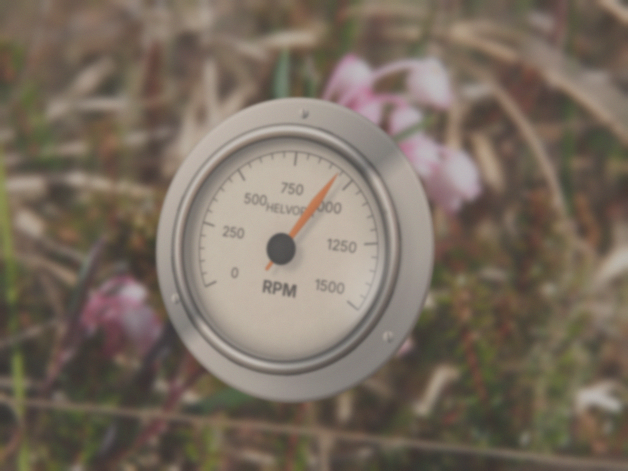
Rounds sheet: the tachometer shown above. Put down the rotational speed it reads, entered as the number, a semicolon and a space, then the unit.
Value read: 950; rpm
